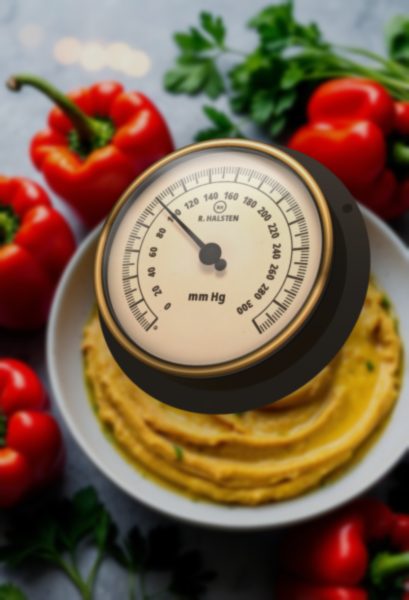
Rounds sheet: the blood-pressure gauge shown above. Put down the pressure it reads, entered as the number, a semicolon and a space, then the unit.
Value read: 100; mmHg
